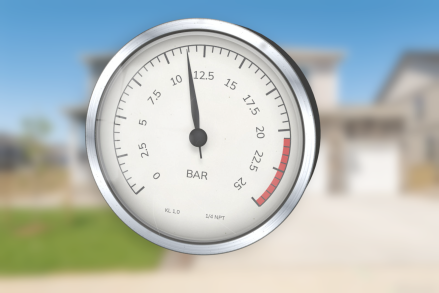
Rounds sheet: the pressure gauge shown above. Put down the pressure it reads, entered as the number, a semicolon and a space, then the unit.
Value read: 11.5; bar
